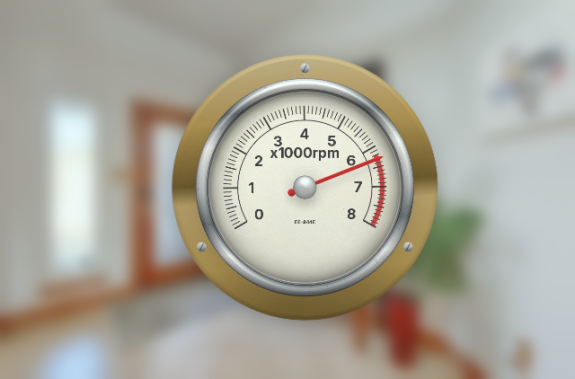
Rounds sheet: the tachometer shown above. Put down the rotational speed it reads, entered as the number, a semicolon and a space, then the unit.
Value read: 6300; rpm
